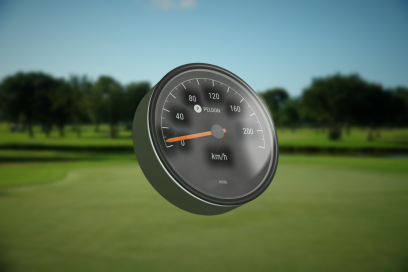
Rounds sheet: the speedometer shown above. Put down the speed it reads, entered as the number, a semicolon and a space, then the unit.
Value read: 5; km/h
